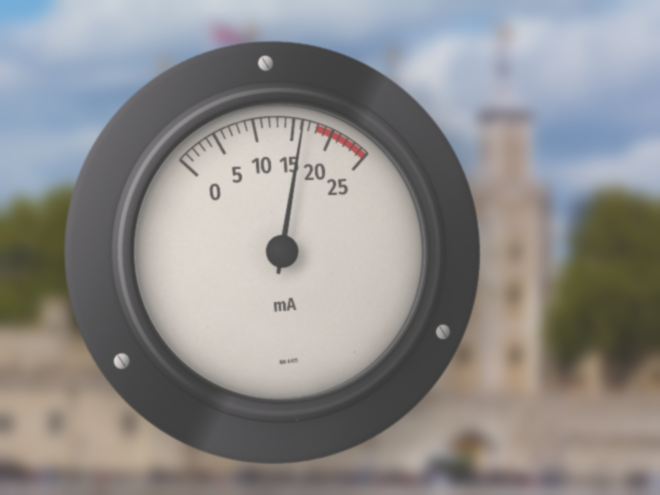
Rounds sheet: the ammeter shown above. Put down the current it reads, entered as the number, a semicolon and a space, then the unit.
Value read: 16; mA
